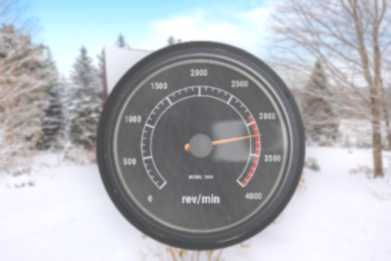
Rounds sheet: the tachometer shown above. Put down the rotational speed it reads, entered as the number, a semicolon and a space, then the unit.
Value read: 3200; rpm
